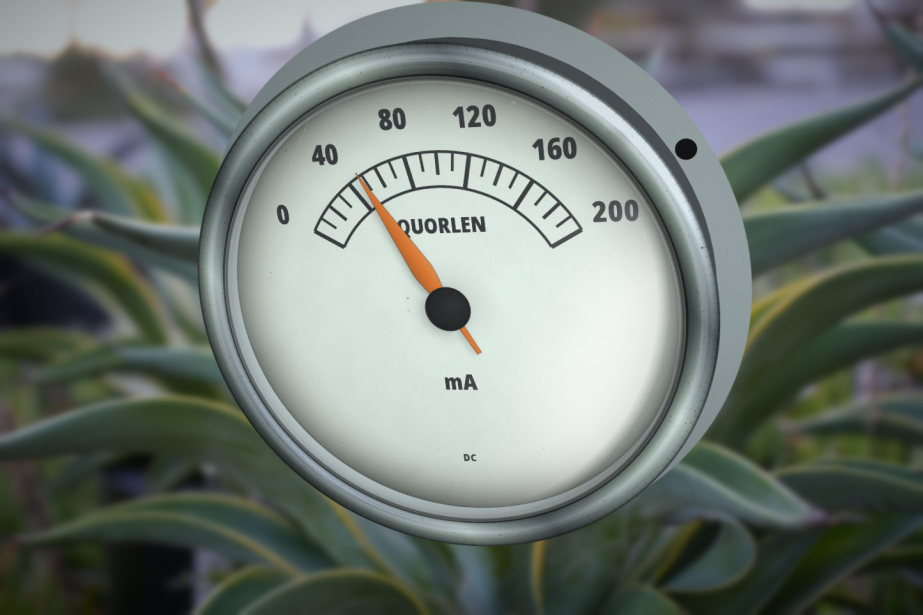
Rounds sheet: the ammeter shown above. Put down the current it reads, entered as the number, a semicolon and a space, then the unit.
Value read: 50; mA
